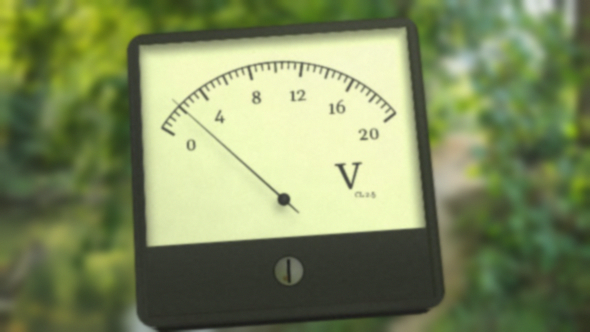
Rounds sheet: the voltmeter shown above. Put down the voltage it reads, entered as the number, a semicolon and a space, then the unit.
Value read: 2; V
